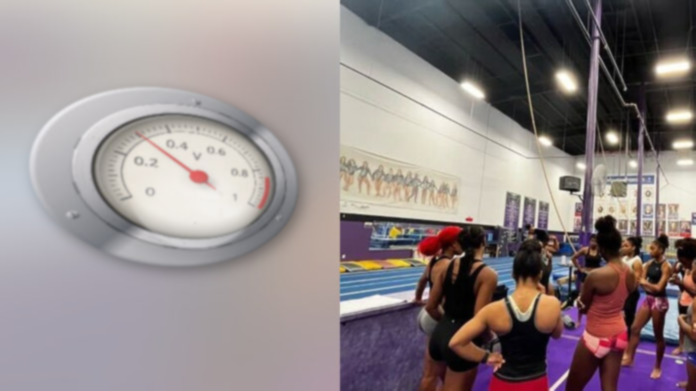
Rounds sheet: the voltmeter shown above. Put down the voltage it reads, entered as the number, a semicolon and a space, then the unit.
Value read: 0.3; V
